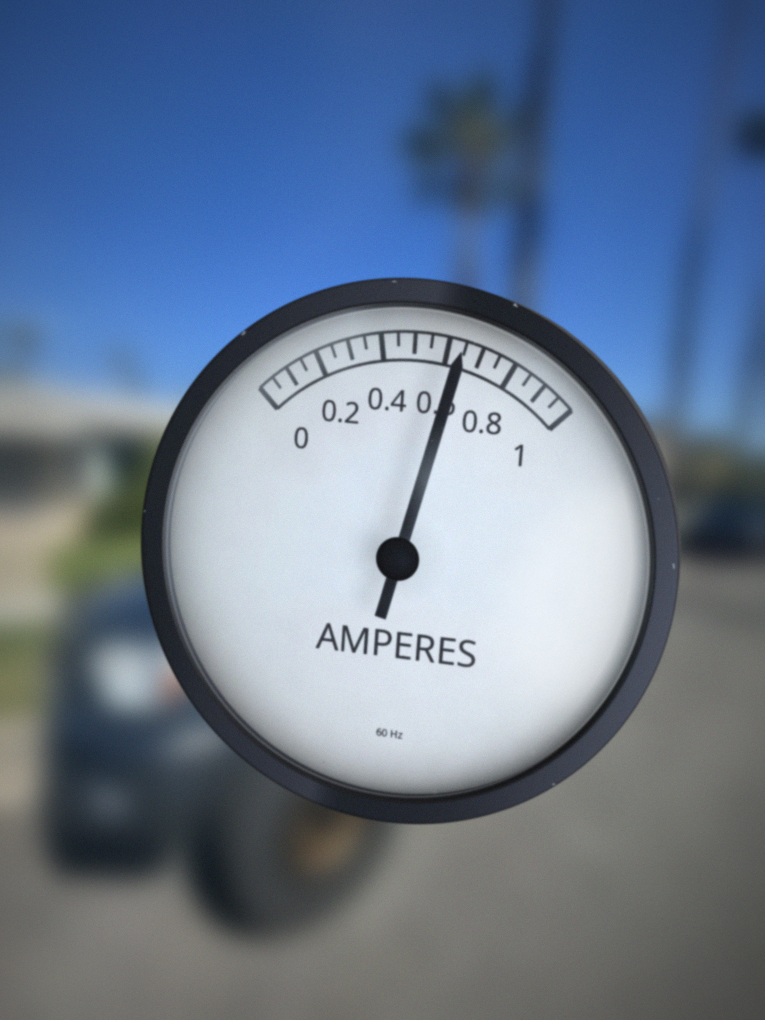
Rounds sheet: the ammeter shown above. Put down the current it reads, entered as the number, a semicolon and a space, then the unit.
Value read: 0.65; A
